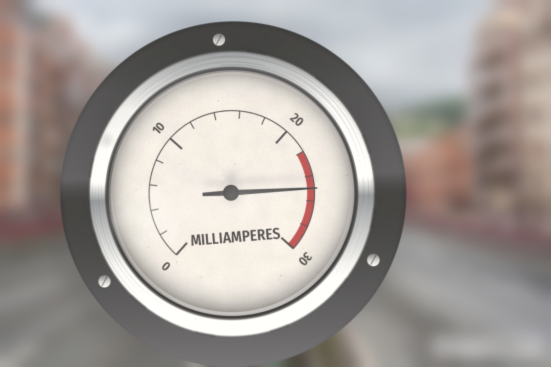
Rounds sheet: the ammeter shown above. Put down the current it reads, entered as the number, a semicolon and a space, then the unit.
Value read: 25; mA
